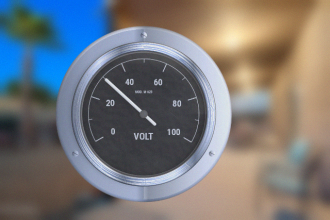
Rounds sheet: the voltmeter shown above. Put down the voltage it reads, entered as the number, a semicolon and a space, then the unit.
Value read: 30; V
